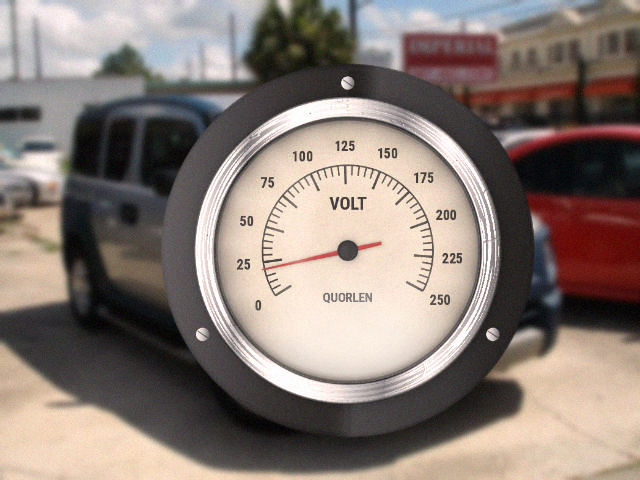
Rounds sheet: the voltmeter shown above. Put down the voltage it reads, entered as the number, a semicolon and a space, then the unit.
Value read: 20; V
